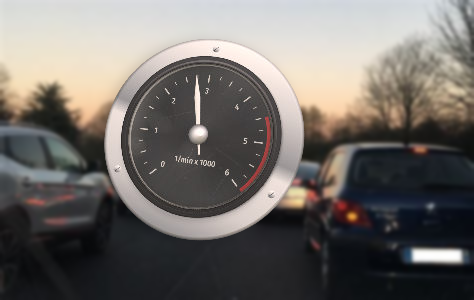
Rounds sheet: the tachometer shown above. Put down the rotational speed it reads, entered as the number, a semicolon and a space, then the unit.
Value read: 2750; rpm
